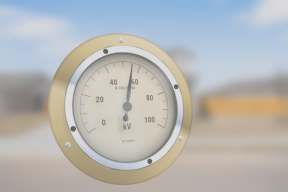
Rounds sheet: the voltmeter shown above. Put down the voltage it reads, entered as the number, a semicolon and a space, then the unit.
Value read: 55; kV
